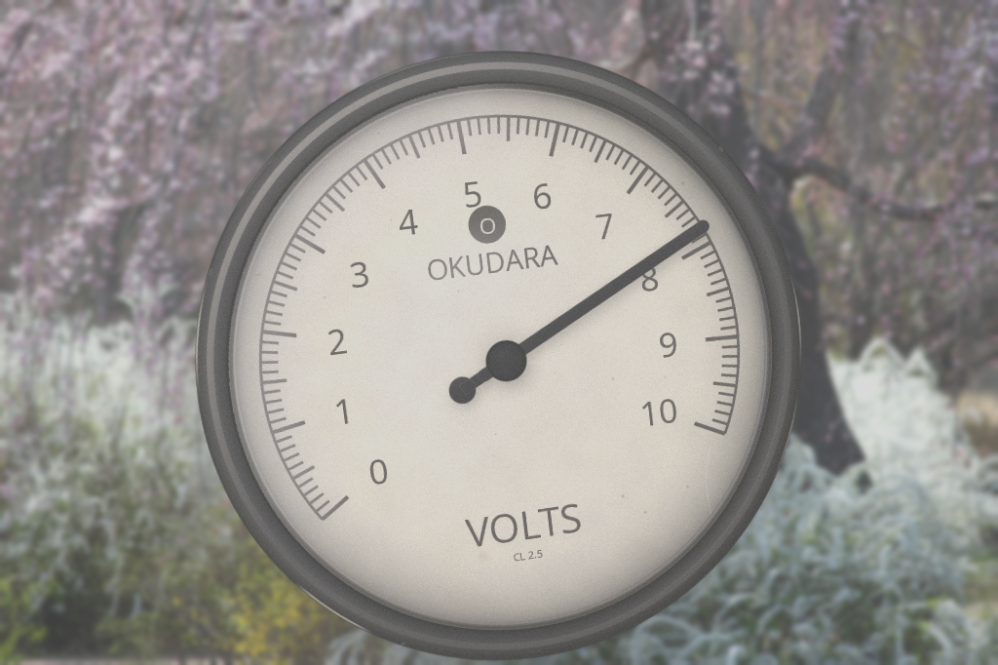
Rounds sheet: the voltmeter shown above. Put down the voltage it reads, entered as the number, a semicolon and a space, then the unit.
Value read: 7.8; V
